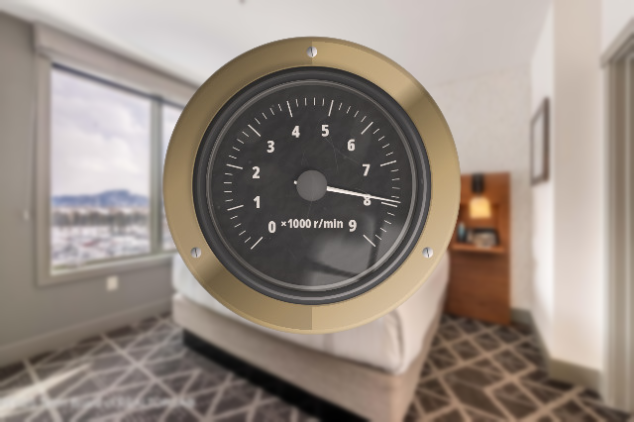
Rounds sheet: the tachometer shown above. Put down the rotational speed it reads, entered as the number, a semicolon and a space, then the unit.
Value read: 7900; rpm
